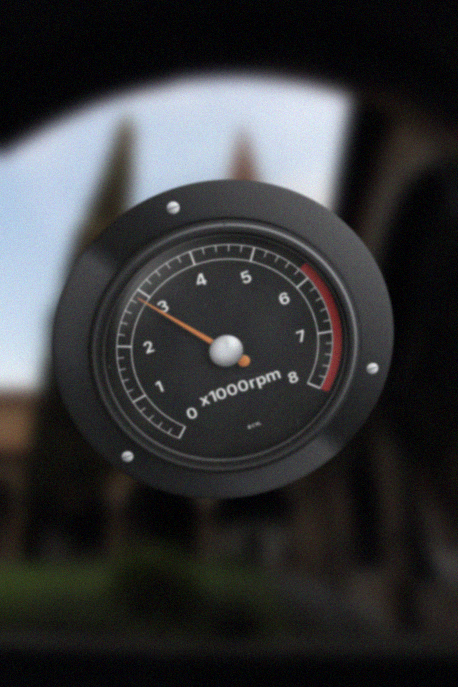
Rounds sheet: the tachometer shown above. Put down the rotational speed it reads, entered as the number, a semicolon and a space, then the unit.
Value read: 2900; rpm
